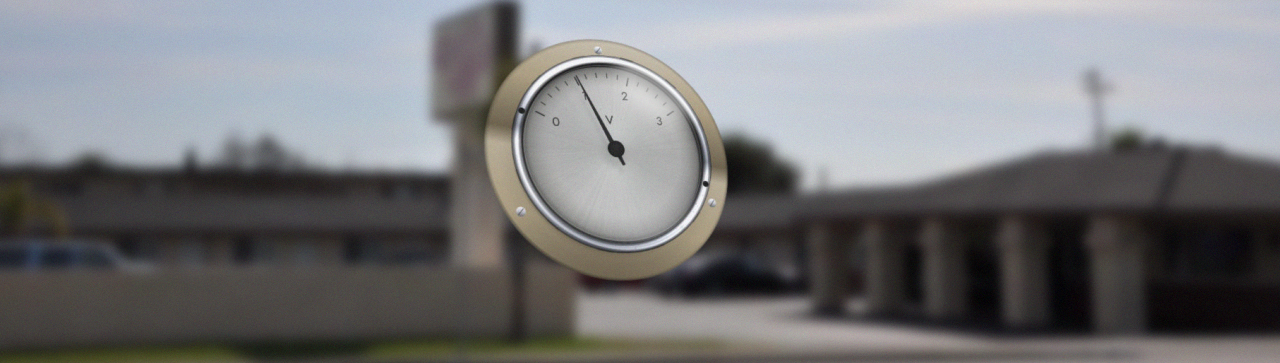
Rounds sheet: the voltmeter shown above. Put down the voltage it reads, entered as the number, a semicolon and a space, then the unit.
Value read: 1; V
